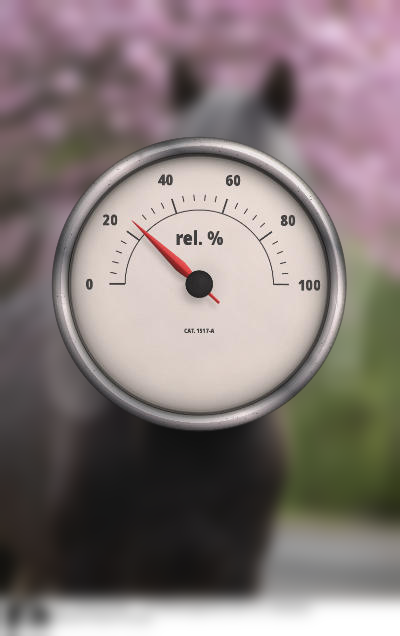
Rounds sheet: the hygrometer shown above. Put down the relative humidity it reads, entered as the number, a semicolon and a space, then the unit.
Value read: 24; %
